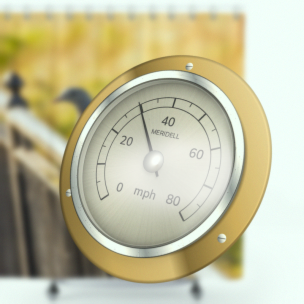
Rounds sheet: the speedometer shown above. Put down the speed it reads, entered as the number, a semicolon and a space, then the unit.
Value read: 30; mph
